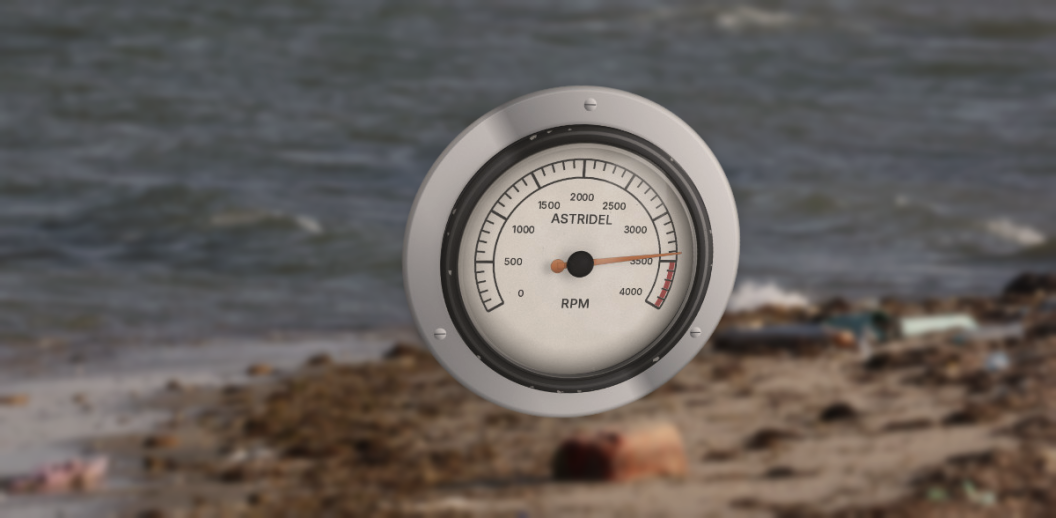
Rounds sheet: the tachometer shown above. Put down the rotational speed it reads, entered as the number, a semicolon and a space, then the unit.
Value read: 3400; rpm
